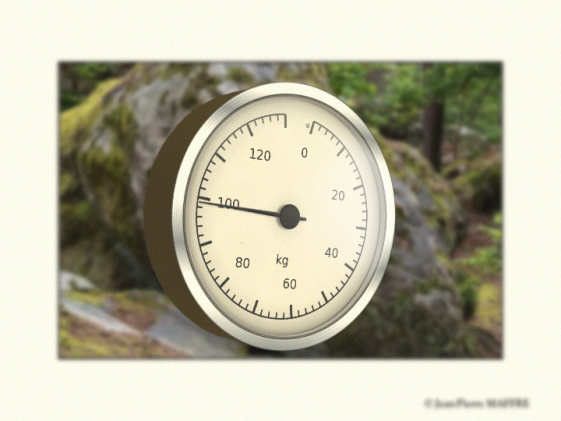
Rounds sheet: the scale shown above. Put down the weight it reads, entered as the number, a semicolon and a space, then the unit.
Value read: 99; kg
